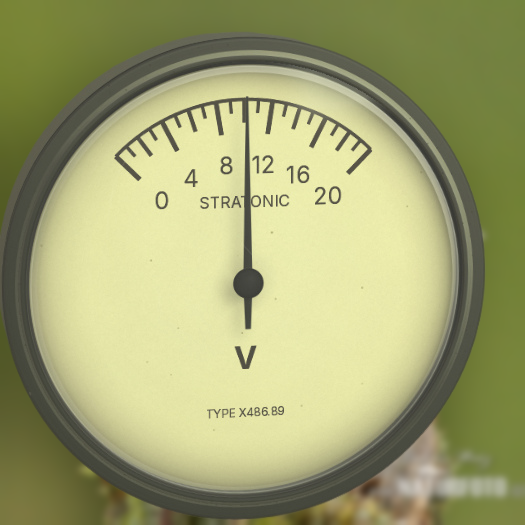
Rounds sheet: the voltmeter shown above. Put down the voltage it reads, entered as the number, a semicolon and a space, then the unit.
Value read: 10; V
